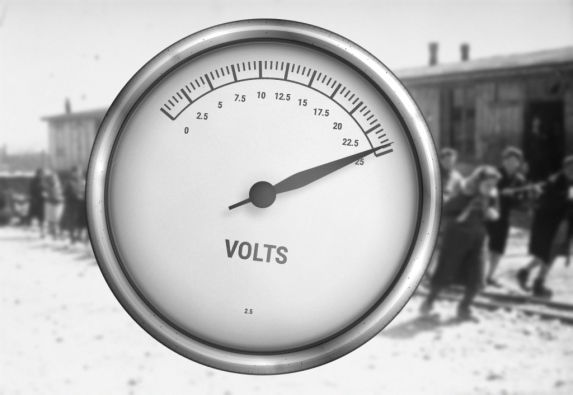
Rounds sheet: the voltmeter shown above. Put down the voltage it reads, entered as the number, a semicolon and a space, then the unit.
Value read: 24.5; V
